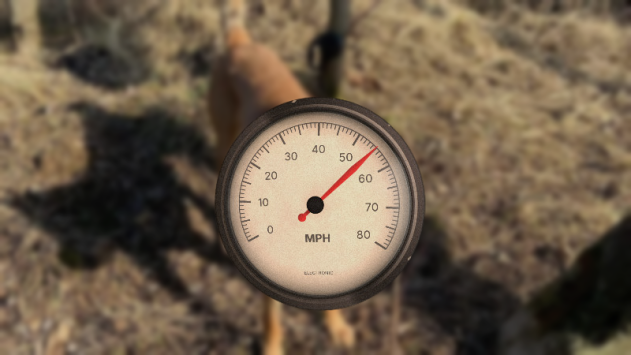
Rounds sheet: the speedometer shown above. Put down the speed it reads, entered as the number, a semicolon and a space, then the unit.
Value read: 55; mph
